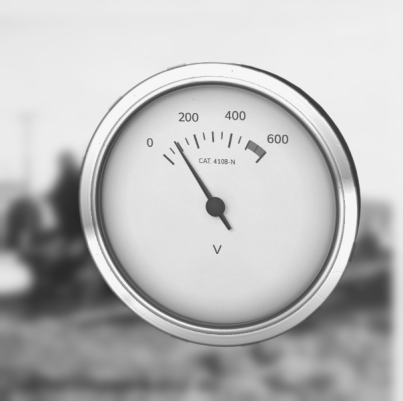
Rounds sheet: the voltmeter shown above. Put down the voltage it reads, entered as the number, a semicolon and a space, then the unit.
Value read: 100; V
